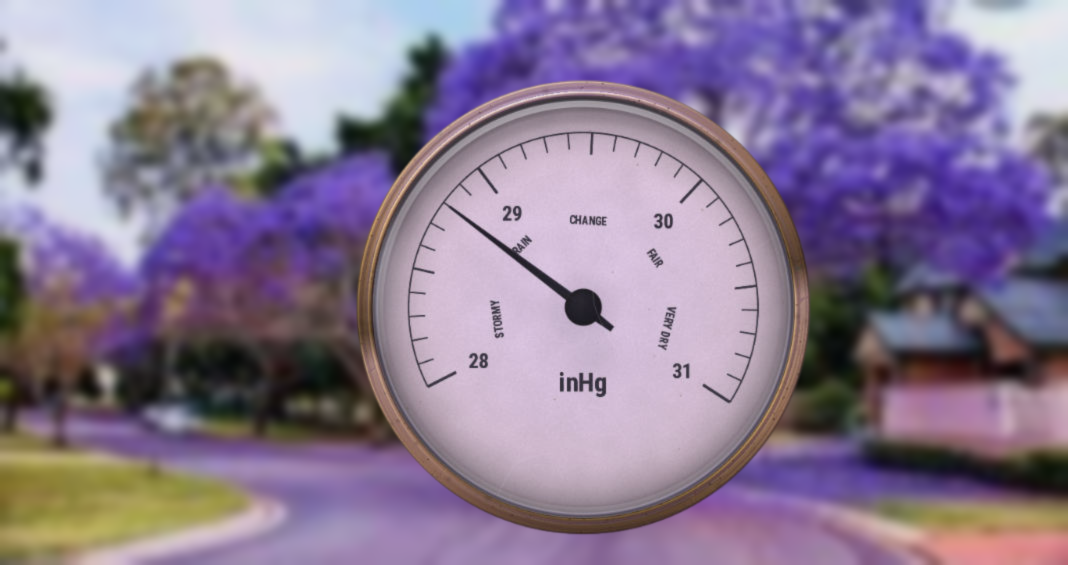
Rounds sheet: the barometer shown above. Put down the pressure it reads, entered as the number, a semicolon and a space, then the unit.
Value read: 28.8; inHg
